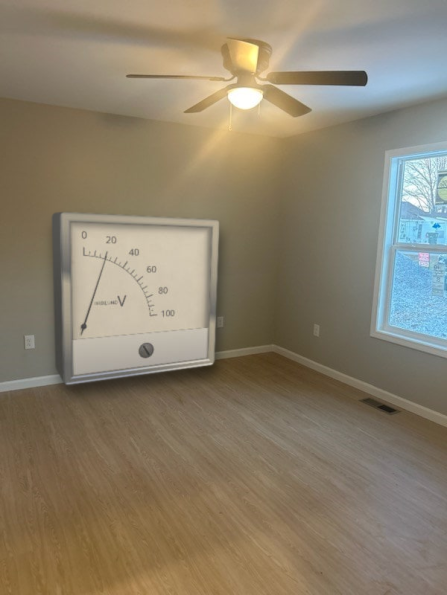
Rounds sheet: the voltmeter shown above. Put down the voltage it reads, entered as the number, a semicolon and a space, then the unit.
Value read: 20; V
